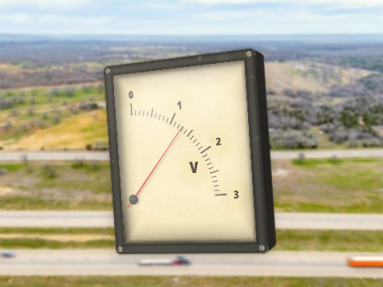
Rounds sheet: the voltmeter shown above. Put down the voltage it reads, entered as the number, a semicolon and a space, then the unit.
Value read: 1.3; V
